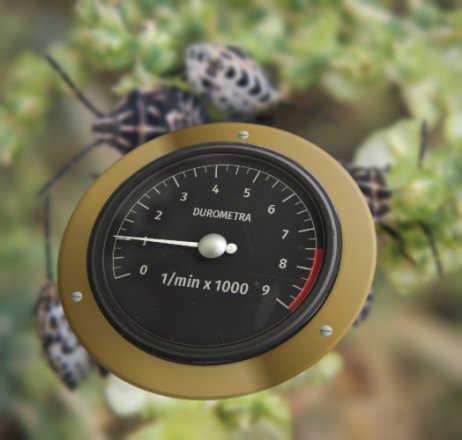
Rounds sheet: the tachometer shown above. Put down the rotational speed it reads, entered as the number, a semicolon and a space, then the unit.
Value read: 1000; rpm
